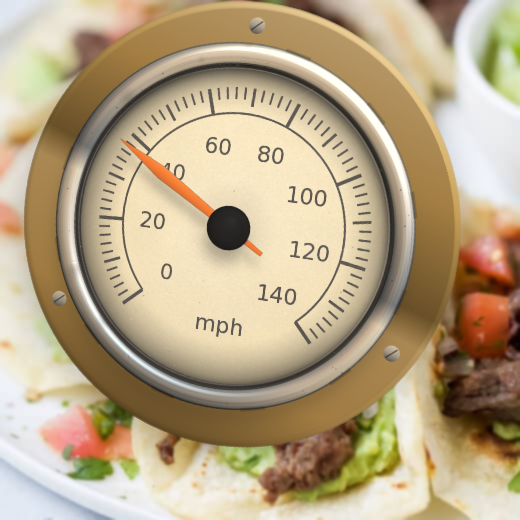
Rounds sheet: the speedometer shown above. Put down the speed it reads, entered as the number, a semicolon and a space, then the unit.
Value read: 38; mph
